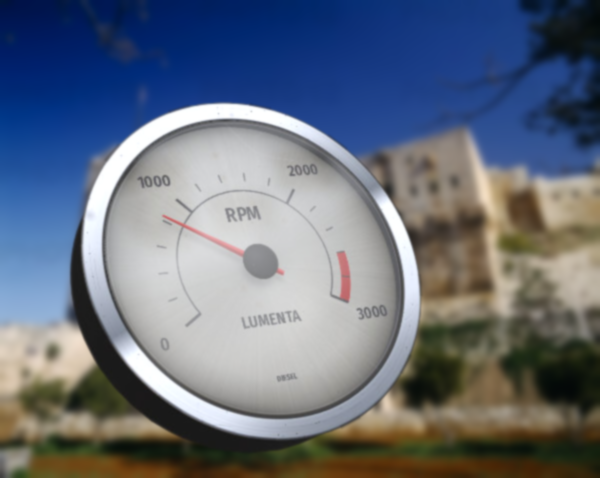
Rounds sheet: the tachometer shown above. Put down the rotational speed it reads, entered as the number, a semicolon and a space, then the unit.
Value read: 800; rpm
